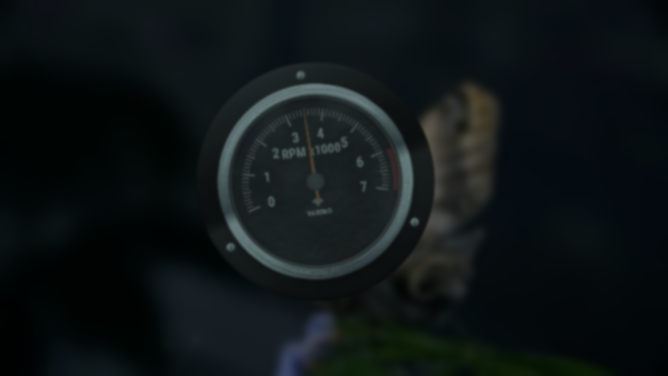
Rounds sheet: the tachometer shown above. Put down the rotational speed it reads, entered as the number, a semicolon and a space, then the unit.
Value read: 3500; rpm
